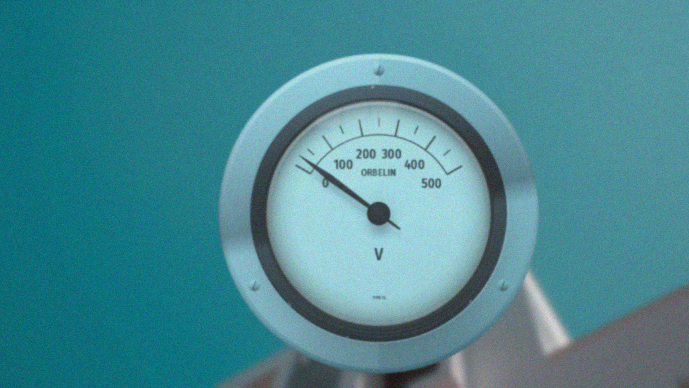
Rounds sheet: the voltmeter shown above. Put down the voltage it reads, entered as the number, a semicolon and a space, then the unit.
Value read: 25; V
